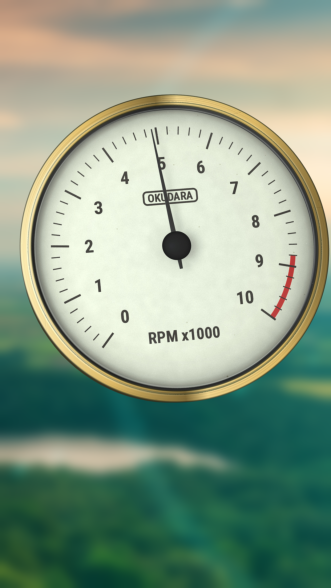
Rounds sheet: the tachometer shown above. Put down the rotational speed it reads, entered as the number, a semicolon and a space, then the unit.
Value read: 4900; rpm
